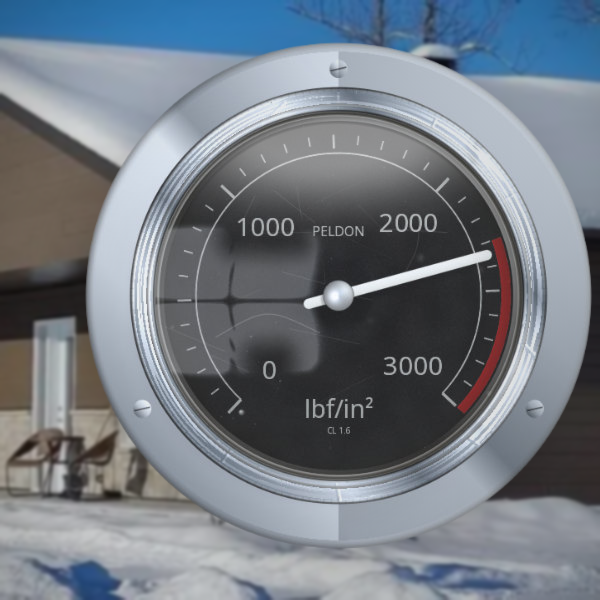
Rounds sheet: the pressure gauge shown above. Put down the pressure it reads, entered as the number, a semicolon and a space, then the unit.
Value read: 2350; psi
